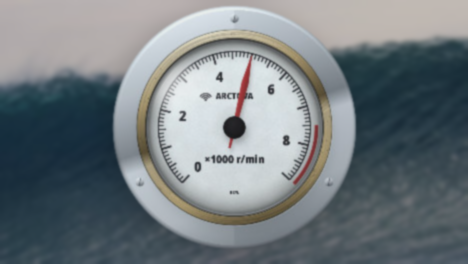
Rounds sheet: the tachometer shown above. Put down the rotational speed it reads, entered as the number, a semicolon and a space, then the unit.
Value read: 5000; rpm
